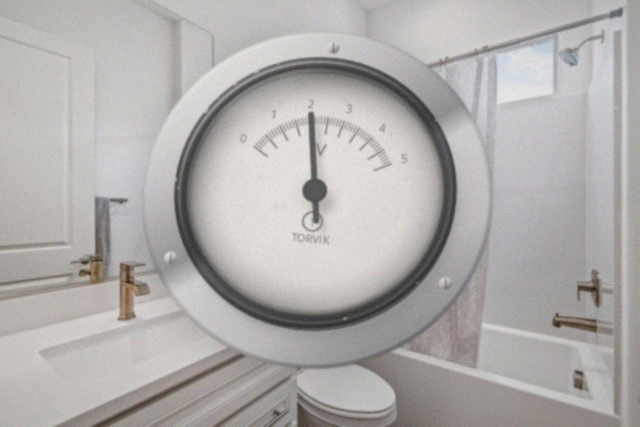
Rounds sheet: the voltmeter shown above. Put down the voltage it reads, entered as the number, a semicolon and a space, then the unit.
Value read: 2; V
